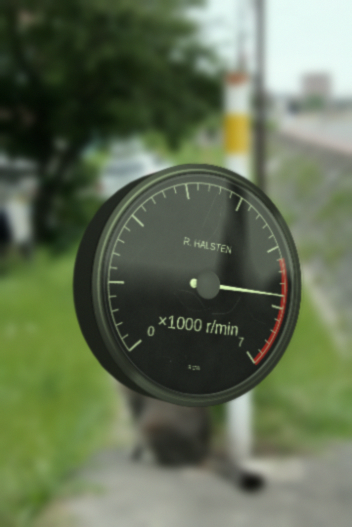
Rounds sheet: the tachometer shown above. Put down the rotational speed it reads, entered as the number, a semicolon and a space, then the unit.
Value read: 5800; rpm
